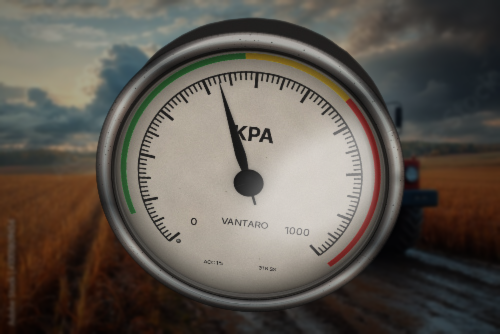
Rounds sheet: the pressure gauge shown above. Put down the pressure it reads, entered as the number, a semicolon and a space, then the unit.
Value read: 430; kPa
